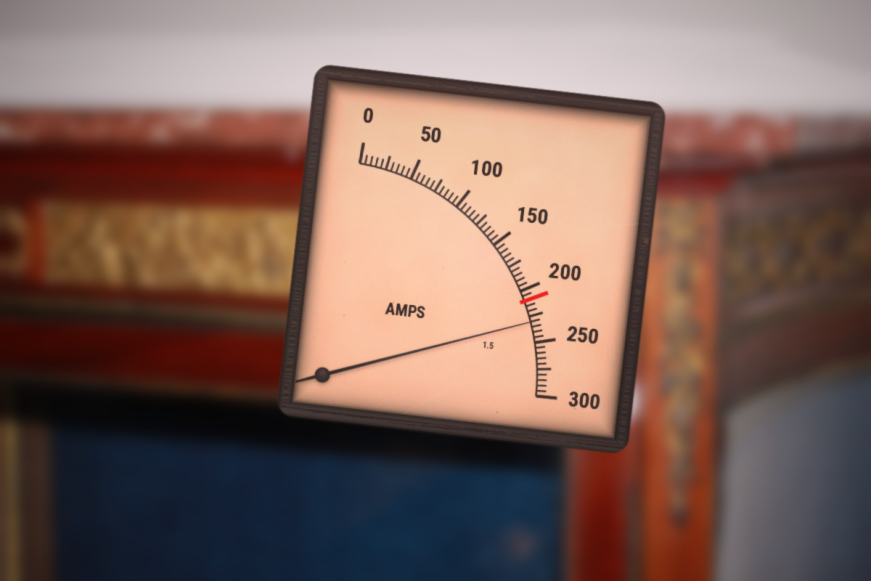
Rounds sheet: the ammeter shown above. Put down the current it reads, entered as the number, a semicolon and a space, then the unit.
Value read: 230; A
